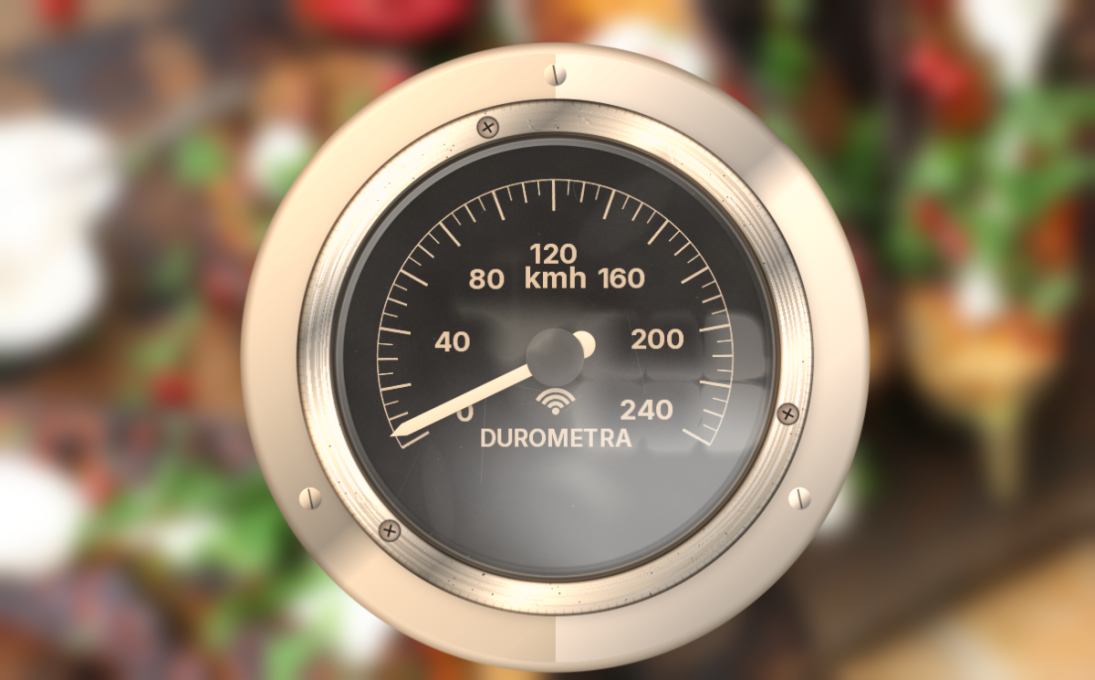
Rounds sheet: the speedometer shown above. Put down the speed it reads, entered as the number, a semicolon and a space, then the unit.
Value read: 5; km/h
